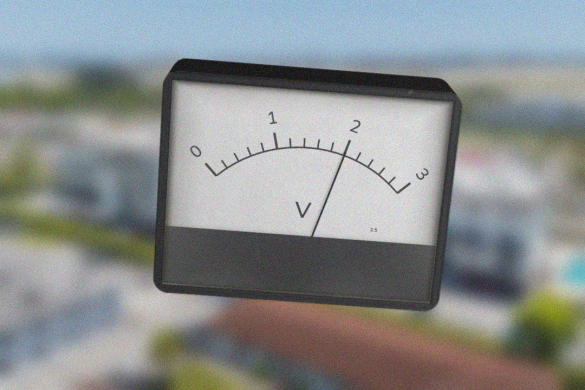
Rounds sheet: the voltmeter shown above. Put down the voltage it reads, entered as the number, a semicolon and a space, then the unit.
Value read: 2; V
